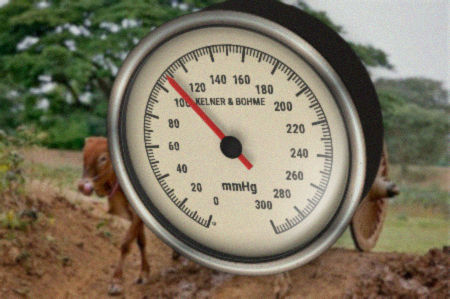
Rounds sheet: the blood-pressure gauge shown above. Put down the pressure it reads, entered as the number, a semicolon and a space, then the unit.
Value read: 110; mmHg
